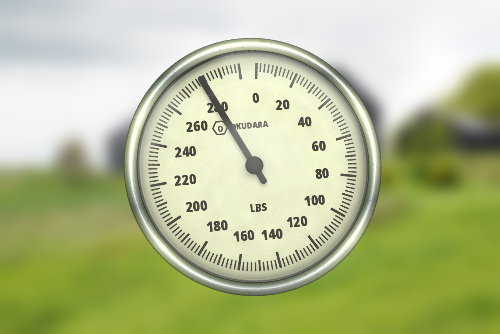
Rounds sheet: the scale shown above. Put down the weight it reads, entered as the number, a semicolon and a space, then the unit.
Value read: 280; lb
